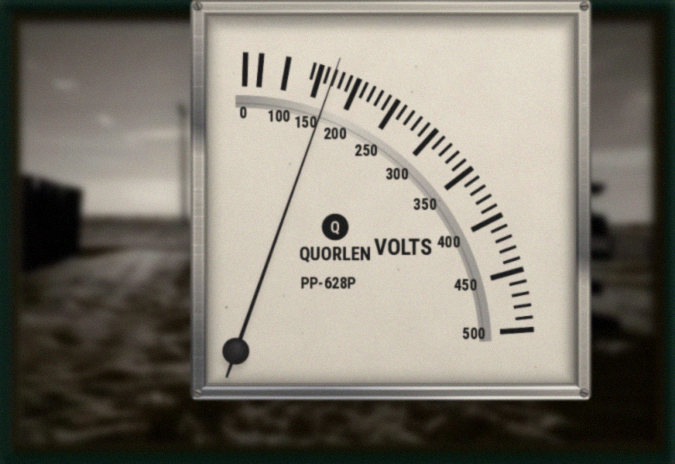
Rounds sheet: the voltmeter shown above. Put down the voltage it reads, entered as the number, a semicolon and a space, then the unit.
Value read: 170; V
